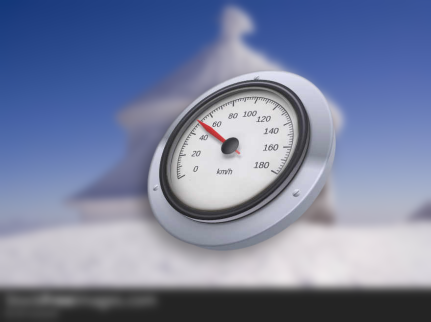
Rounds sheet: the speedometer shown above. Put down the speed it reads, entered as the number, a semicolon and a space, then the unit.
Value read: 50; km/h
